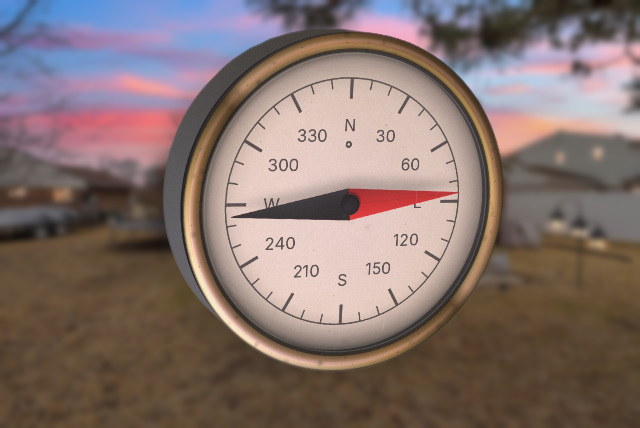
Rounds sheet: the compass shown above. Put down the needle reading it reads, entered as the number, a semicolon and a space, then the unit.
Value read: 85; °
